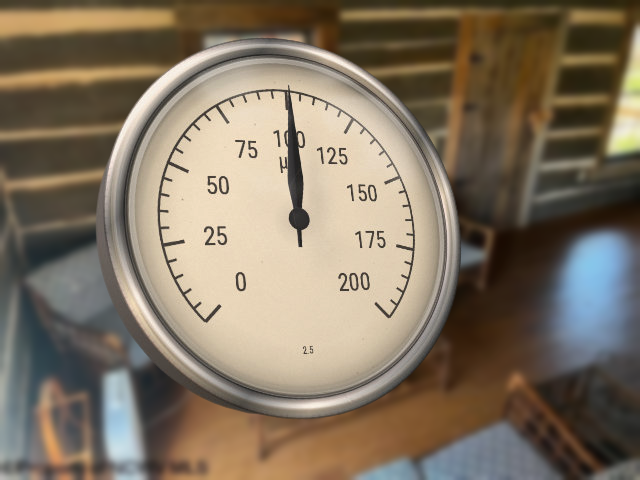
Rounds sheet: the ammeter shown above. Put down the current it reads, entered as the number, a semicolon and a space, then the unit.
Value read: 100; µA
